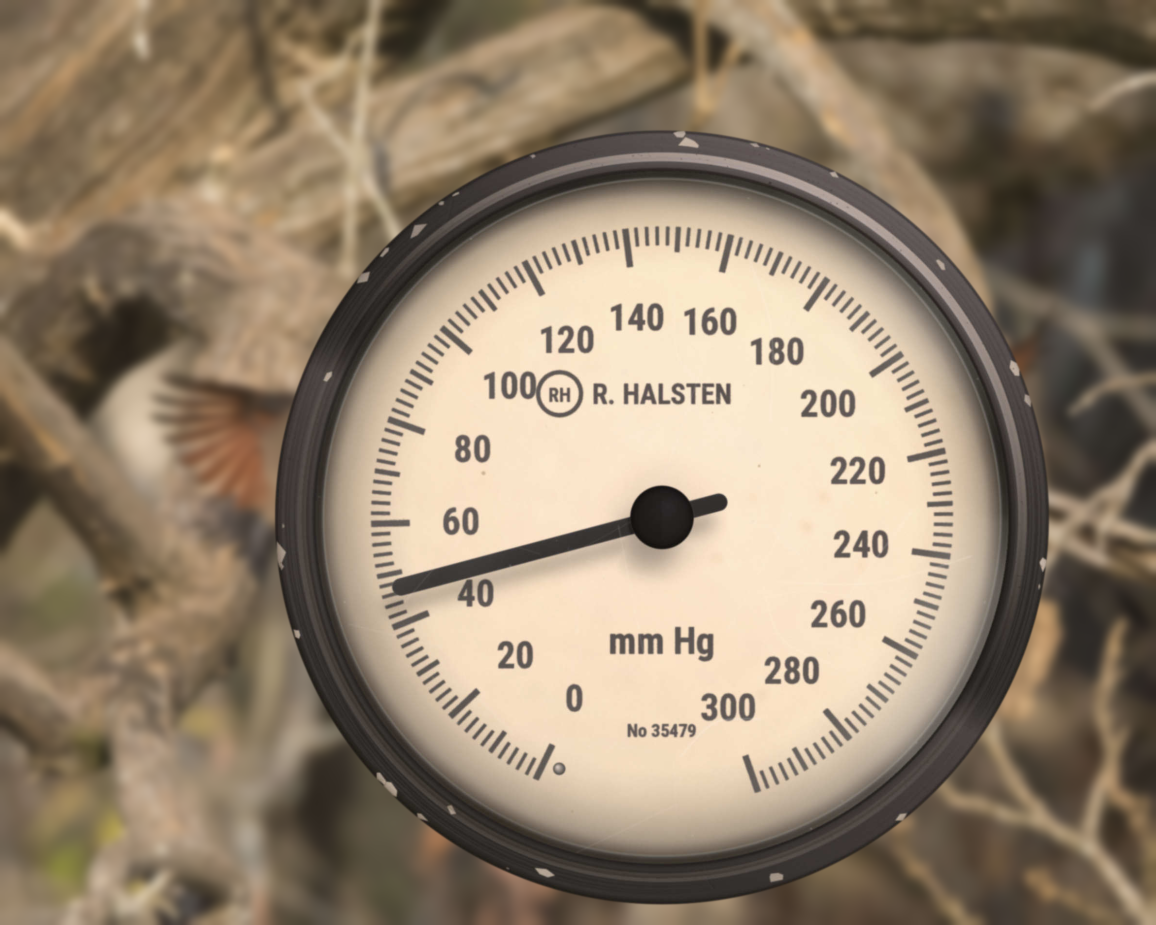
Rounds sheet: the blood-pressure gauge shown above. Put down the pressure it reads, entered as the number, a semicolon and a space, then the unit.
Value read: 47; mmHg
